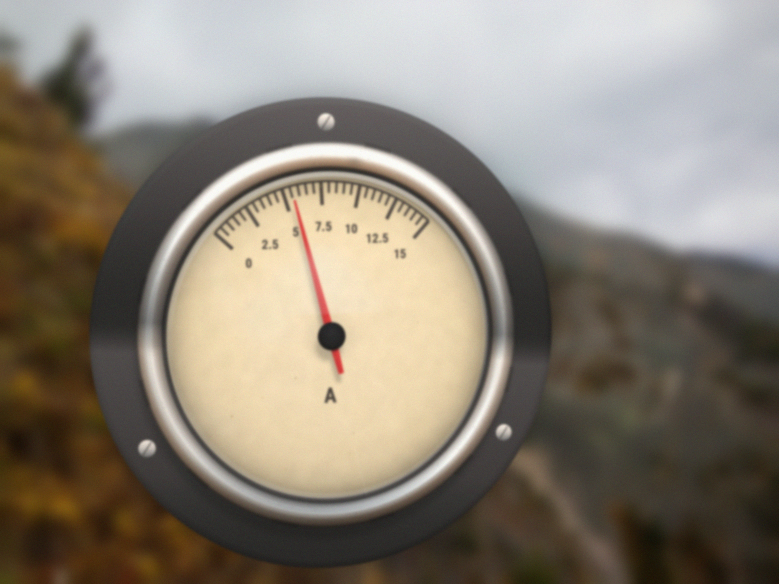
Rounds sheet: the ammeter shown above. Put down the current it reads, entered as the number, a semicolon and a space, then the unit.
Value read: 5.5; A
